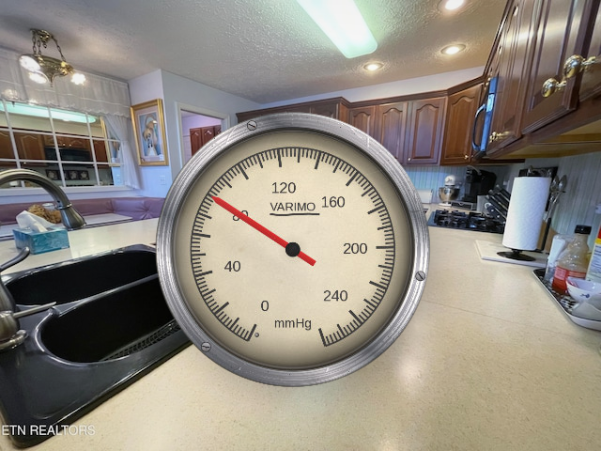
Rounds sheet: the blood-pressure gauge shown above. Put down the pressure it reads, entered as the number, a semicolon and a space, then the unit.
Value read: 80; mmHg
